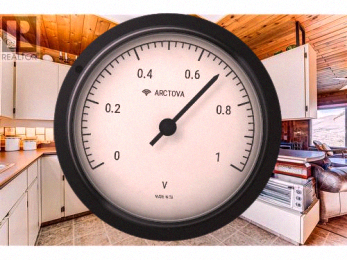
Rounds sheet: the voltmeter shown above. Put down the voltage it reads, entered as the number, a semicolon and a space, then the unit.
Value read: 0.68; V
